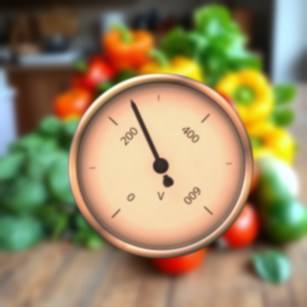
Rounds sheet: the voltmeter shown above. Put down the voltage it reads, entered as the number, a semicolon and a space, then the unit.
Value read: 250; V
